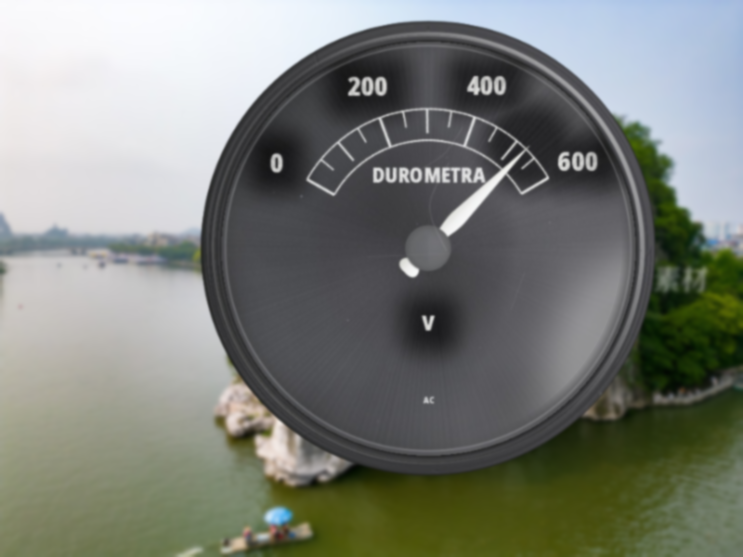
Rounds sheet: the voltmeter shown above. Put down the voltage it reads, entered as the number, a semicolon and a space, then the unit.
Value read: 525; V
